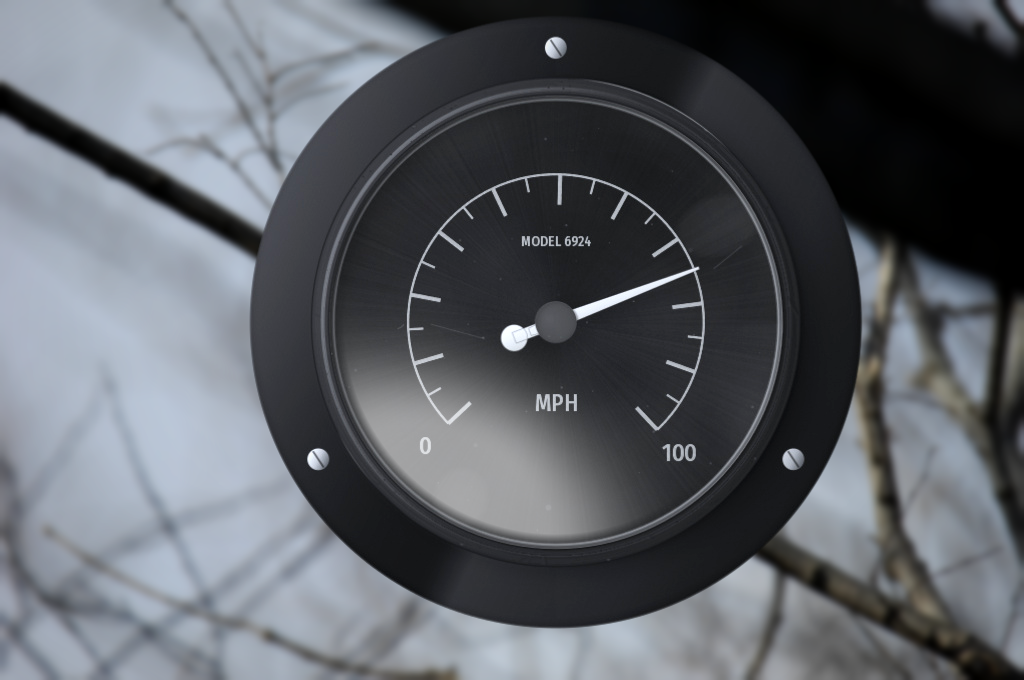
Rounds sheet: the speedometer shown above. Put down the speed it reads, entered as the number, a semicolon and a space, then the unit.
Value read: 75; mph
